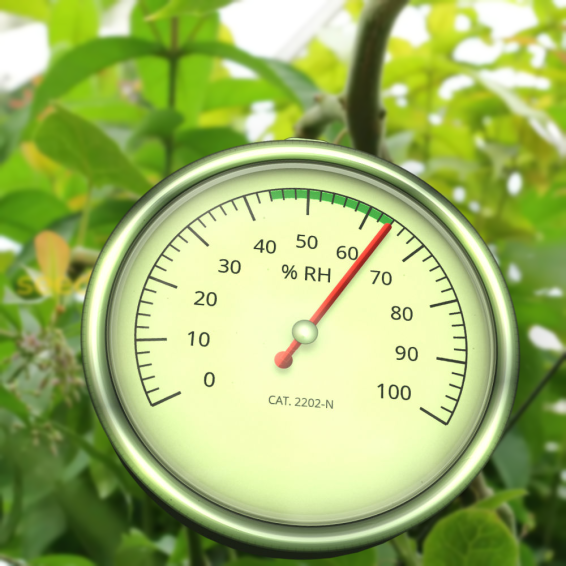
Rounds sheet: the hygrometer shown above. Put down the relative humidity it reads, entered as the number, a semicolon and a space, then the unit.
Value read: 64; %
